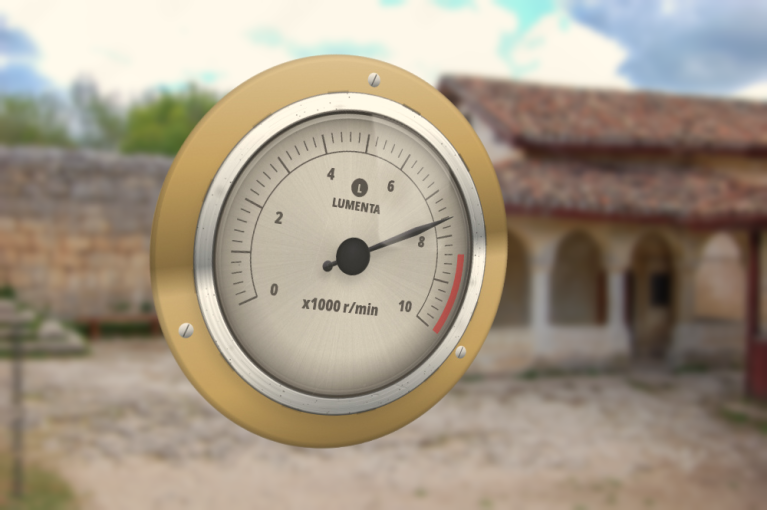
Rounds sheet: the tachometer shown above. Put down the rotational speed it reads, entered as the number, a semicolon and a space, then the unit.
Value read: 7600; rpm
